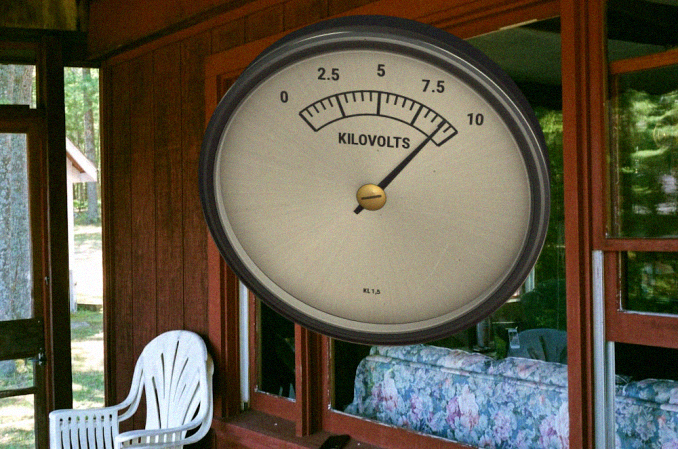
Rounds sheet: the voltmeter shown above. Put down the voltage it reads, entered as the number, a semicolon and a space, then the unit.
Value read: 9; kV
